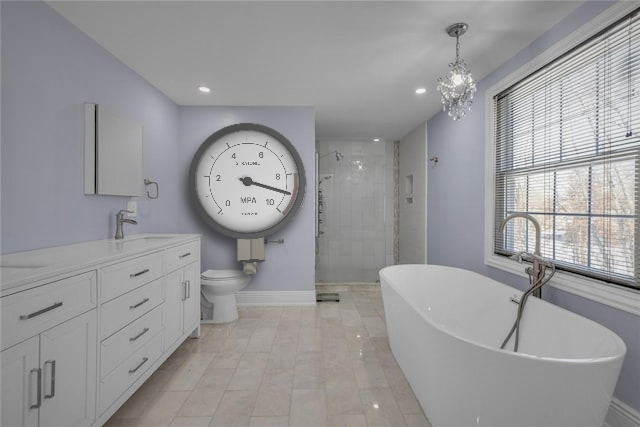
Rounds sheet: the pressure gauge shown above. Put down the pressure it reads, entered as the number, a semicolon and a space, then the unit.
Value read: 9; MPa
